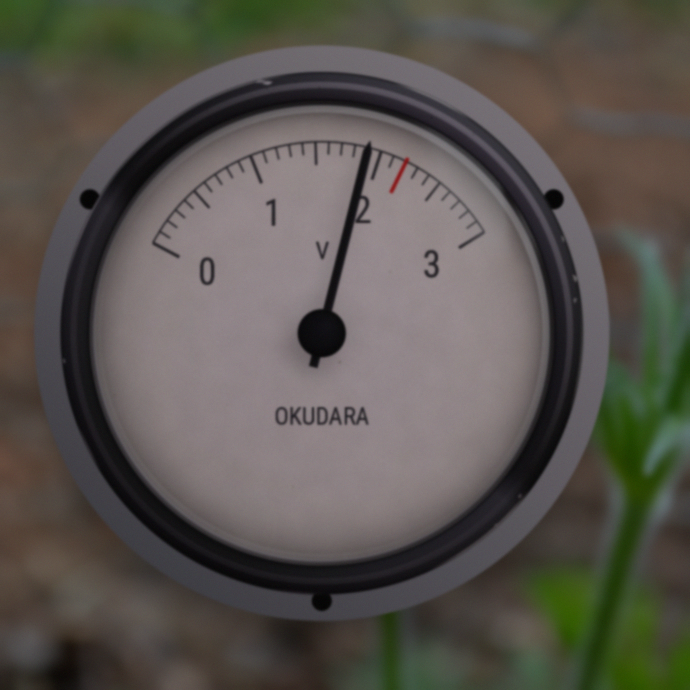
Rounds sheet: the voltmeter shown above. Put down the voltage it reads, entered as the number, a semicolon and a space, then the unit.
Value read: 1.9; V
